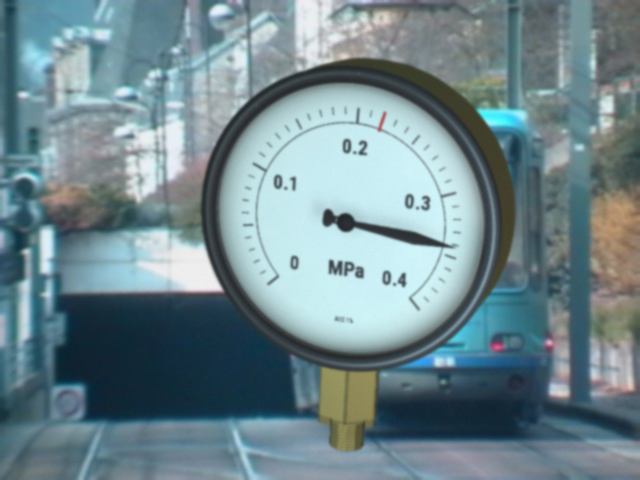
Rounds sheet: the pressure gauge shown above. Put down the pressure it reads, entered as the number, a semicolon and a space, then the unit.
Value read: 0.34; MPa
